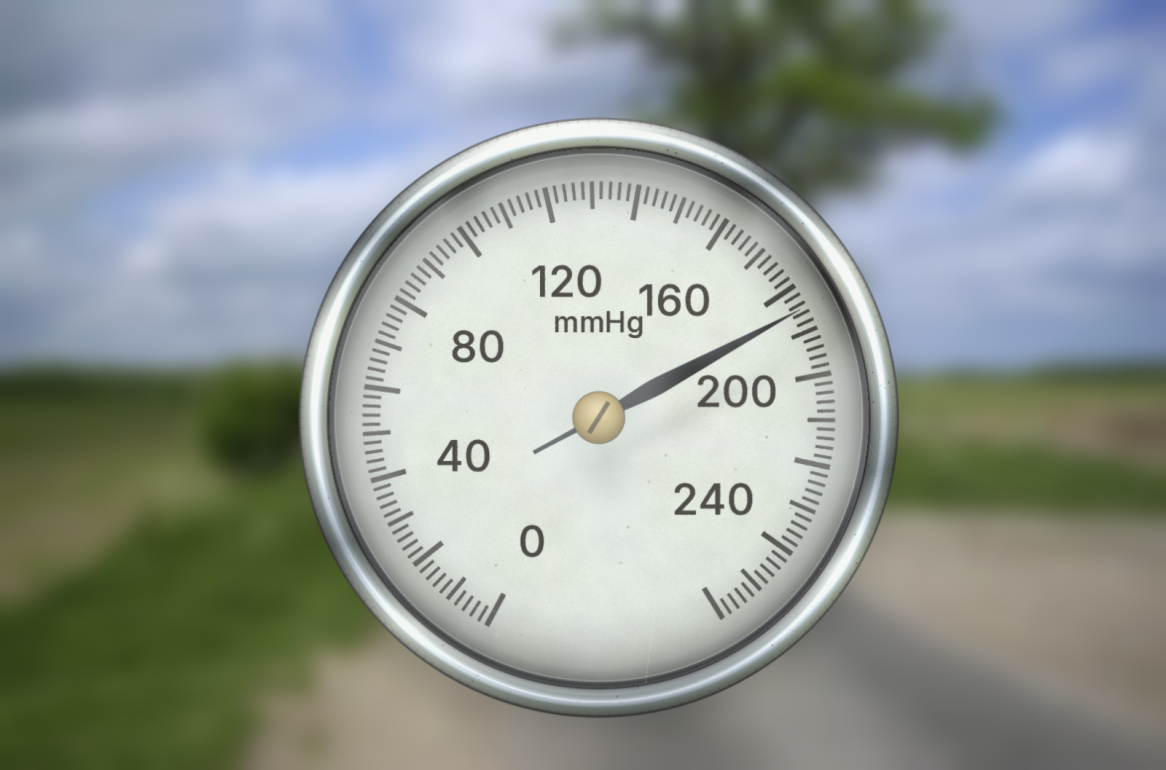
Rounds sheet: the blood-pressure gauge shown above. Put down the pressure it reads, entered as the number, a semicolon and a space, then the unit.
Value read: 185; mmHg
